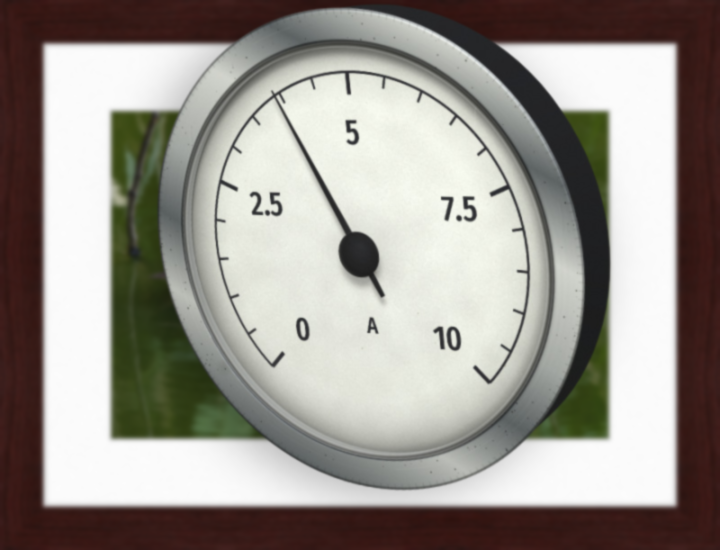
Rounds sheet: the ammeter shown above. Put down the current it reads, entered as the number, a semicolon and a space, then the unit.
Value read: 4; A
